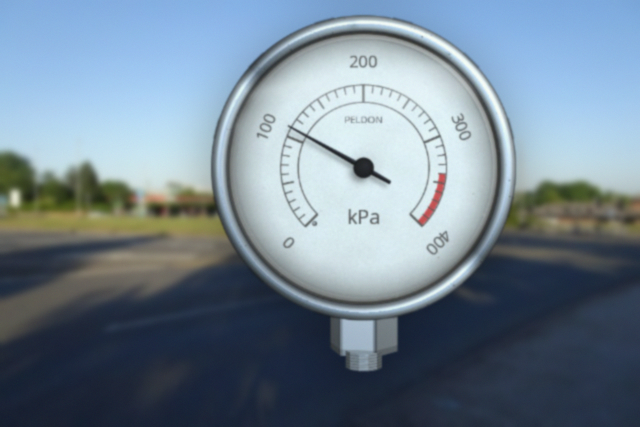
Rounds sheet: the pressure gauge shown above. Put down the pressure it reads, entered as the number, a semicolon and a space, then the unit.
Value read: 110; kPa
